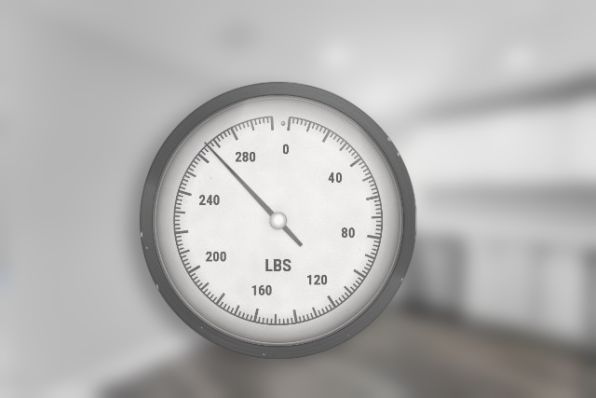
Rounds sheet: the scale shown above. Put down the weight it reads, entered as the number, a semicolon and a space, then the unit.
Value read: 266; lb
